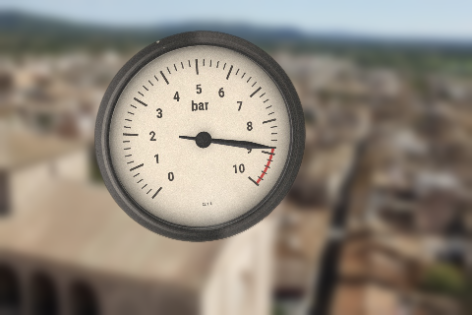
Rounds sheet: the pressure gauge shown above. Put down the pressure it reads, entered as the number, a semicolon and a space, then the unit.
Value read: 8.8; bar
